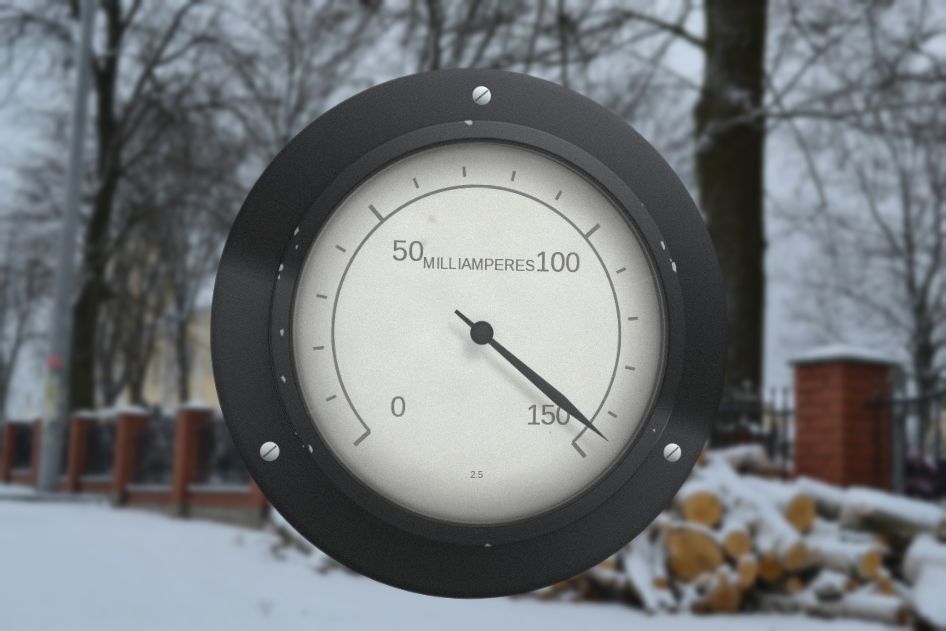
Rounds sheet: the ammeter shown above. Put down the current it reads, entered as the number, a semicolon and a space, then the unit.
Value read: 145; mA
